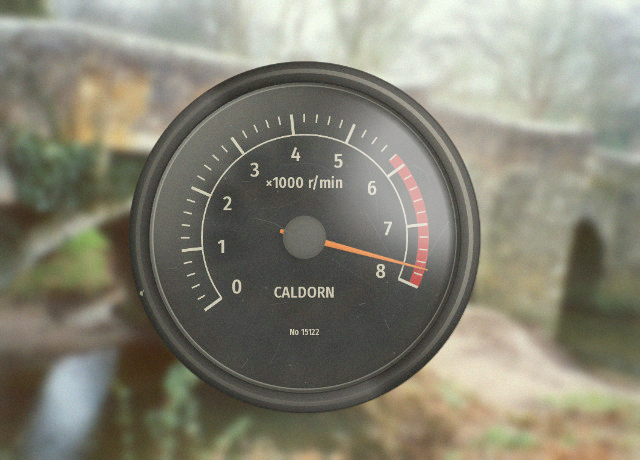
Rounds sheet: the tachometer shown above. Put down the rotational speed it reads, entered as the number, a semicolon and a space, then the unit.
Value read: 7700; rpm
